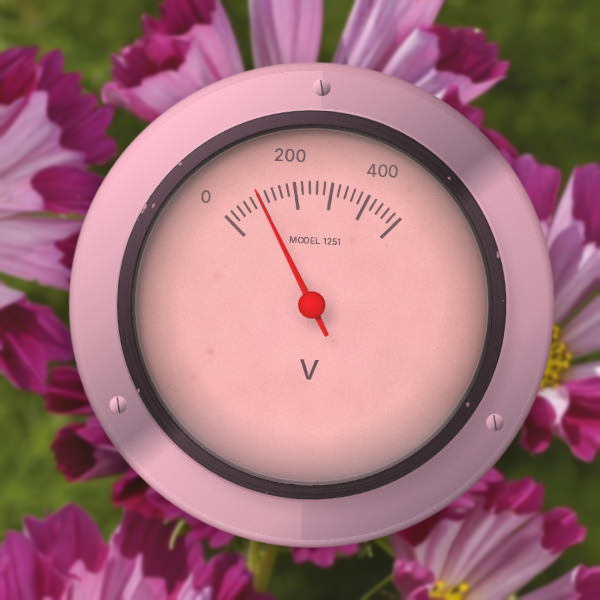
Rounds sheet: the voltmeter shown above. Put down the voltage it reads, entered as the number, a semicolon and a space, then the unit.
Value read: 100; V
